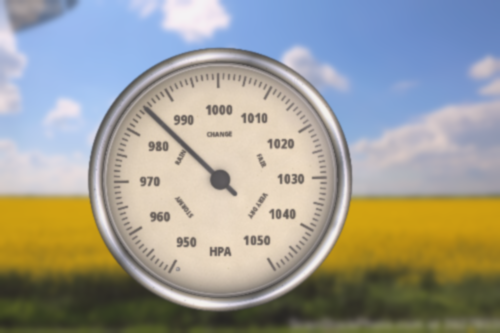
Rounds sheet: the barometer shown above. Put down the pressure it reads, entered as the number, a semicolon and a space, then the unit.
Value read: 985; hPa
